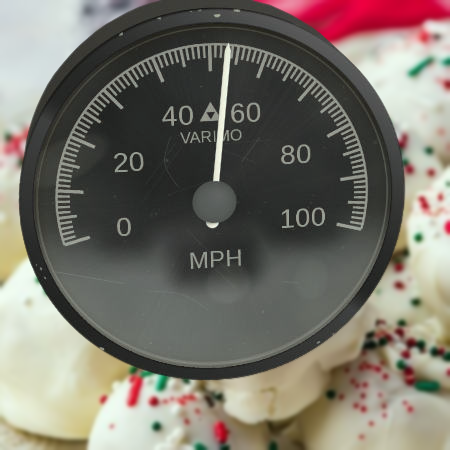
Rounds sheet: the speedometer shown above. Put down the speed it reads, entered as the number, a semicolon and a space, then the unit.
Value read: 53; mph
